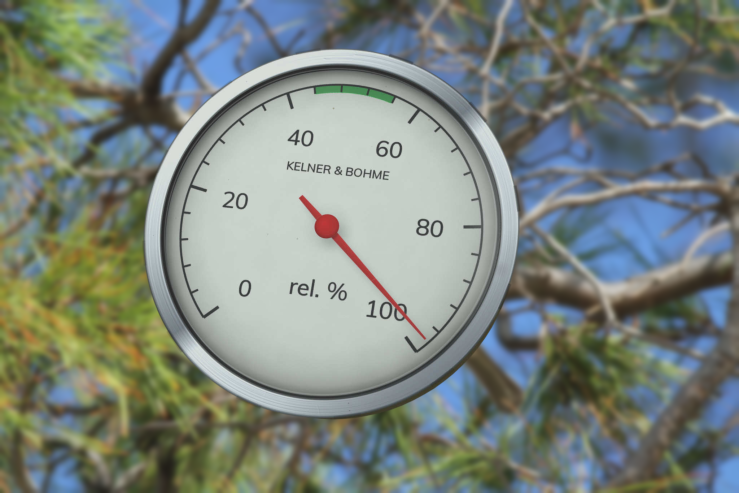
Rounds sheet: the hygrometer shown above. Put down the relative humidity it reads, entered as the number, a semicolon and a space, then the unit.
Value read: 98; %
